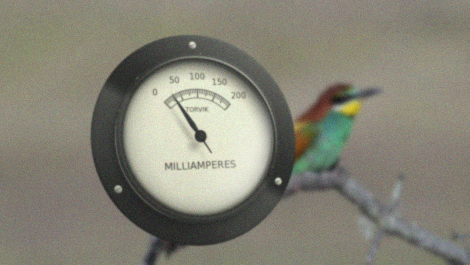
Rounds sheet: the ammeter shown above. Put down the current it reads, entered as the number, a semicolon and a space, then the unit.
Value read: 25; mA
